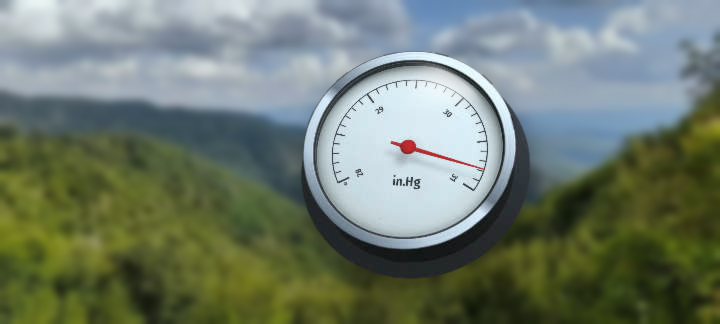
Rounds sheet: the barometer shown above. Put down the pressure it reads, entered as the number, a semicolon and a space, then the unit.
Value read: 30.8; inHg
